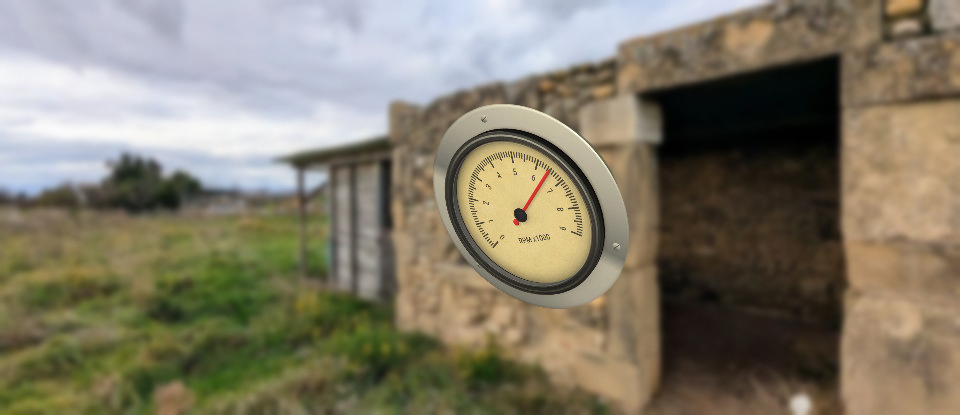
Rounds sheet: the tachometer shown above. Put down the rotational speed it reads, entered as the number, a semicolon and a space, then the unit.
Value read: 6500; rpm
